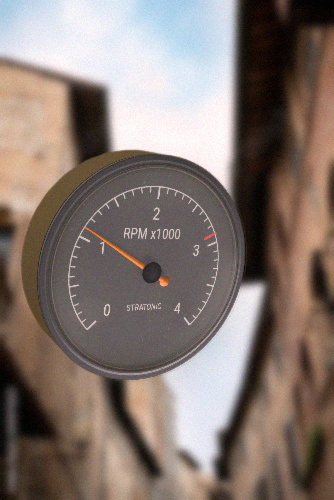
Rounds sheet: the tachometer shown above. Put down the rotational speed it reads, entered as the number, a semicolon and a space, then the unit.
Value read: 1100; rpm
